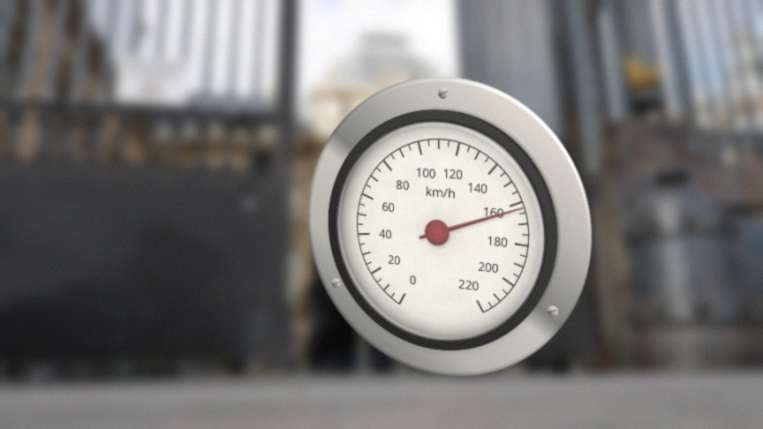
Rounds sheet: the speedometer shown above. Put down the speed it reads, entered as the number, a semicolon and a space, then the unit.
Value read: 162.5; km/h
